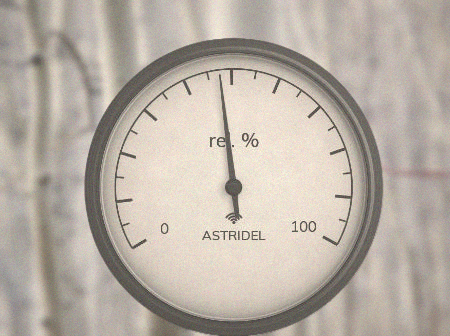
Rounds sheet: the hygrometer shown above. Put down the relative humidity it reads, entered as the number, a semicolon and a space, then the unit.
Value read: 47.5; %
